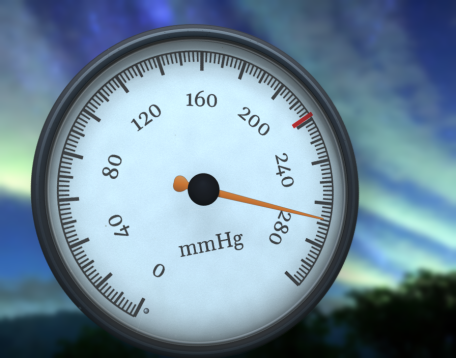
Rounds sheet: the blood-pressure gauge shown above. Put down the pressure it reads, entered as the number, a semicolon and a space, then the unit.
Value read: 268; mmHg
